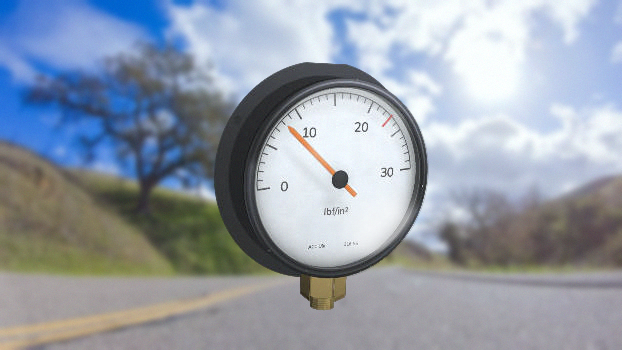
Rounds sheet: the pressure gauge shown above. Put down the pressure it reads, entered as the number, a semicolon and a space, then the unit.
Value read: 8; psi
